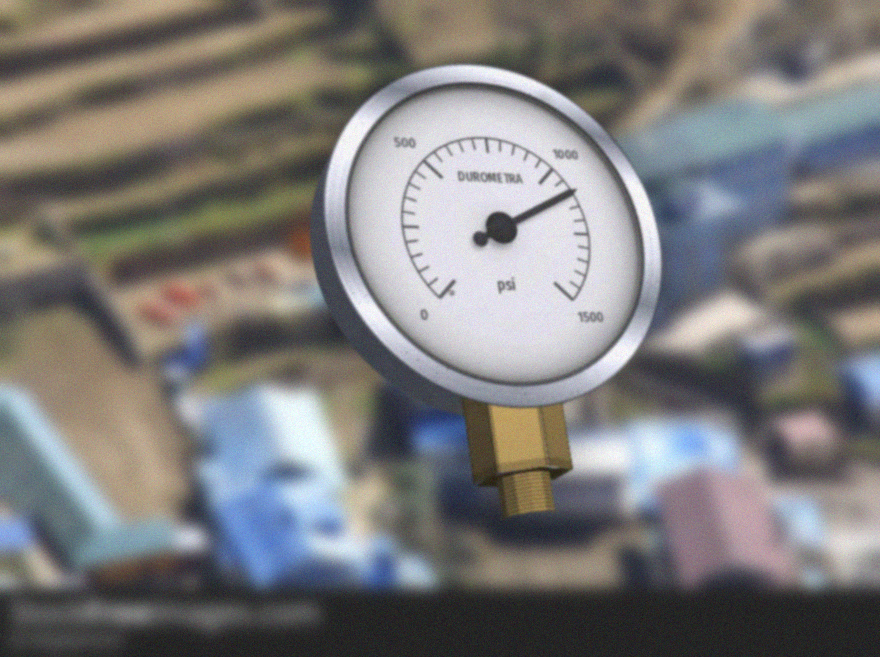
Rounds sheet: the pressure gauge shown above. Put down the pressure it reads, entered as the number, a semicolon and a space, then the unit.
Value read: 1100; psi
